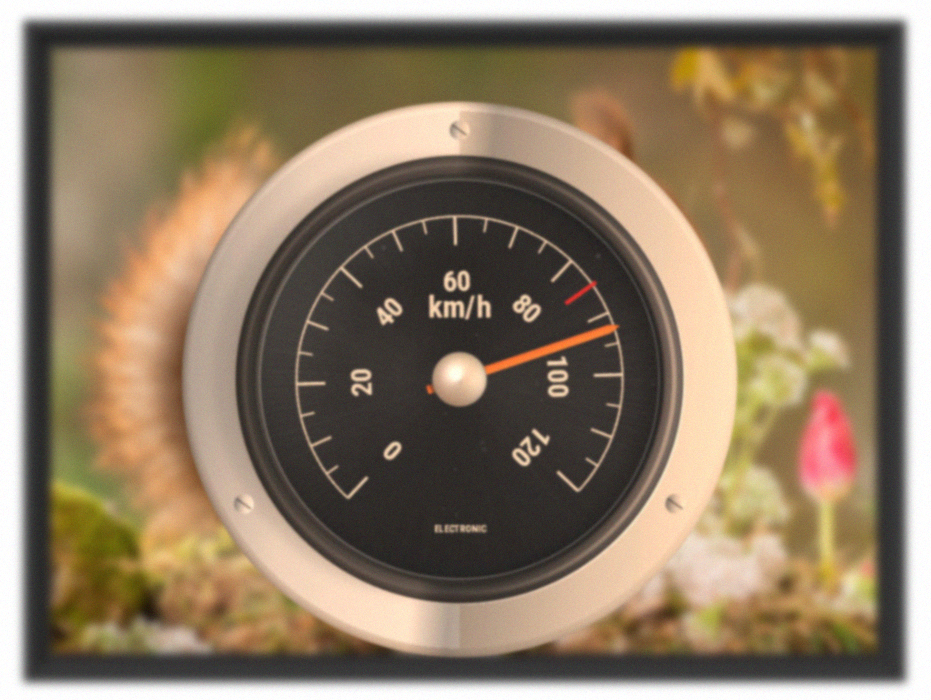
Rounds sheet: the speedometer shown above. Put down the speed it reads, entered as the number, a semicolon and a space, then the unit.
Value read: 92.5; km/h
